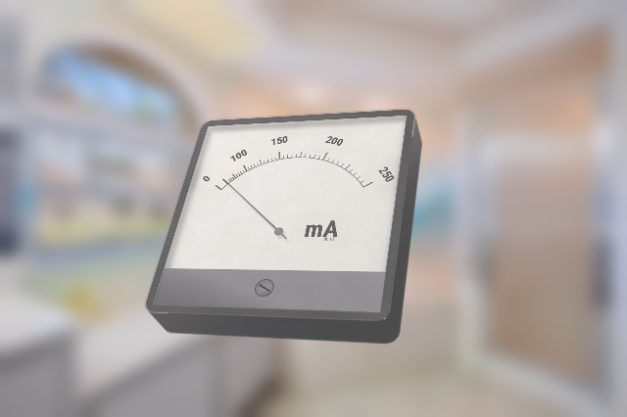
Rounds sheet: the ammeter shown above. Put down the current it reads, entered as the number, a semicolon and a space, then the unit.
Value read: 50; mA
